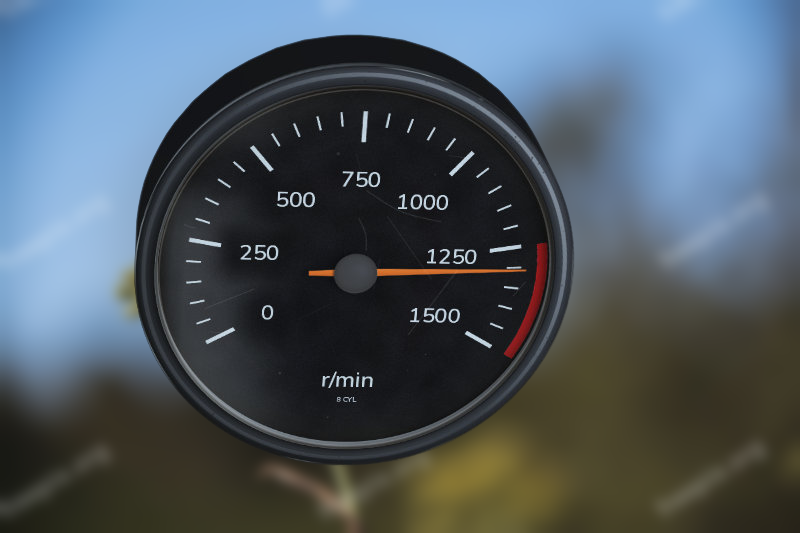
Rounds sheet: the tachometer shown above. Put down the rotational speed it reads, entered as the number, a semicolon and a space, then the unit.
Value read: 1300; rpm
